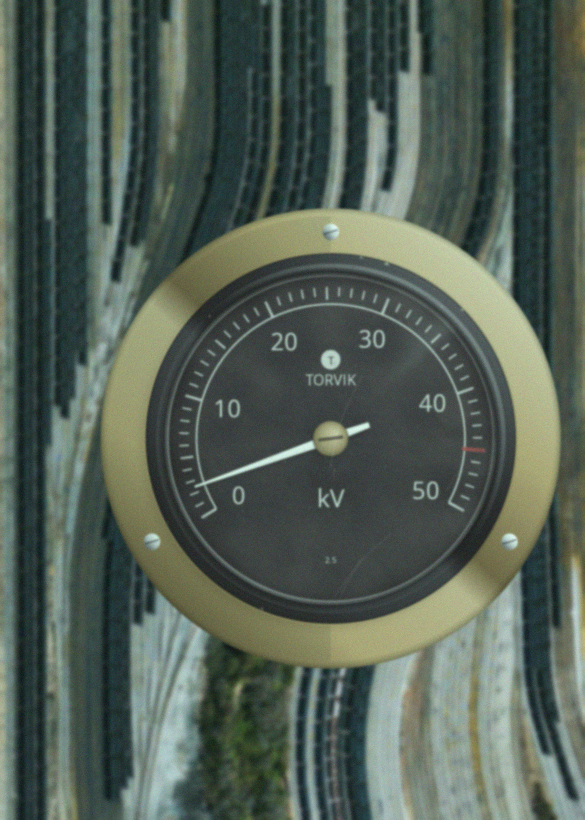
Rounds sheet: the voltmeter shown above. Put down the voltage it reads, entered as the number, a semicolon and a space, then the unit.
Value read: 2.5; kV
